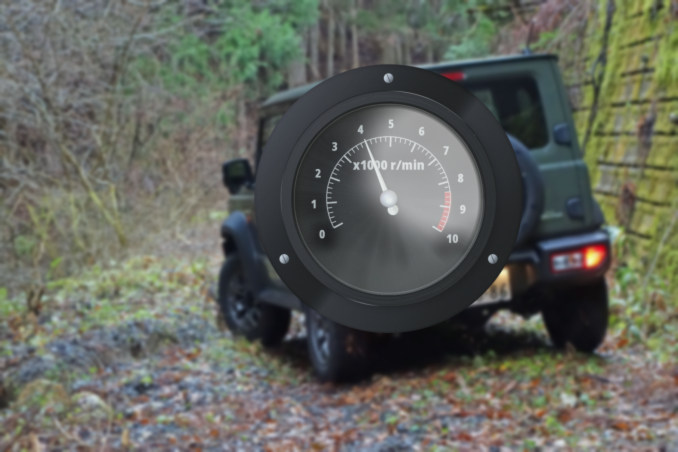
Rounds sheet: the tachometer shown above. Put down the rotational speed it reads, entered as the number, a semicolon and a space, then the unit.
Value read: 4000; rpm
